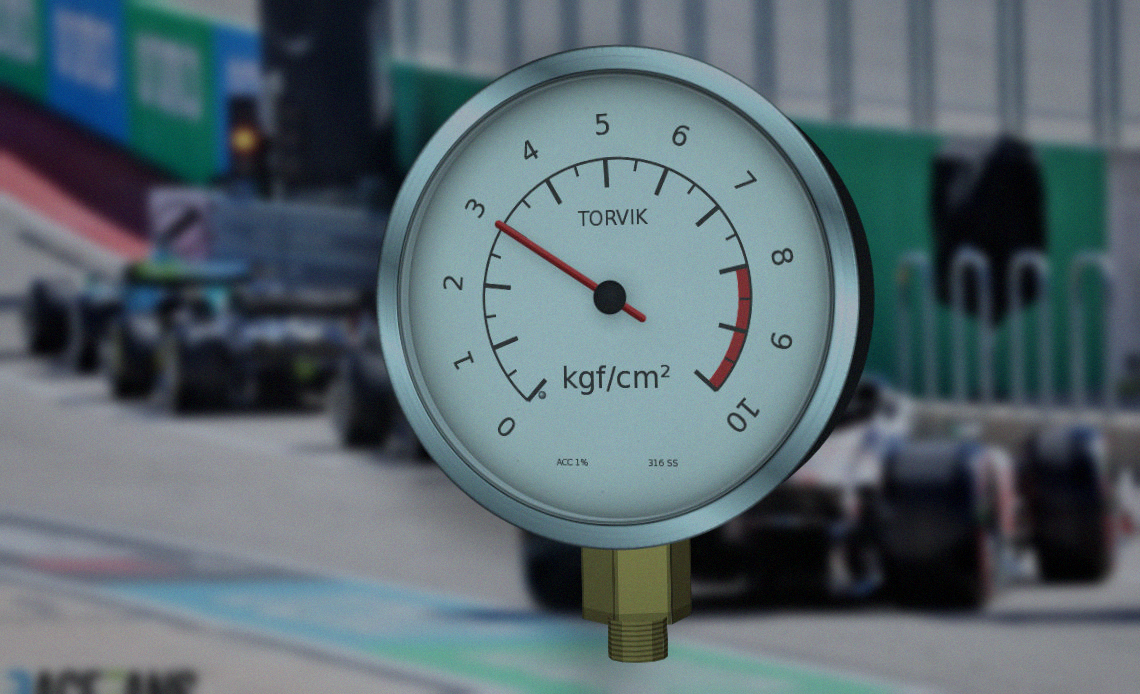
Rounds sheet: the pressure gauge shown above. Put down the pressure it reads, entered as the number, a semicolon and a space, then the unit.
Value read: 3; kg/cm²
